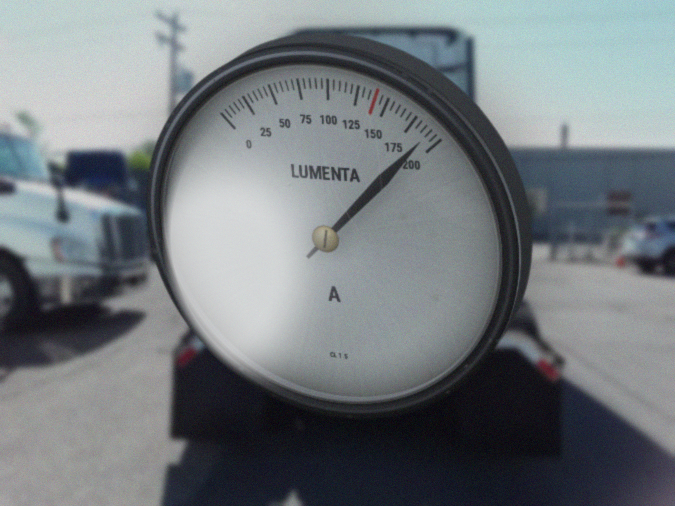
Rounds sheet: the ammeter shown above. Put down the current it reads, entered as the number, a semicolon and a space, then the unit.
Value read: 190; A
